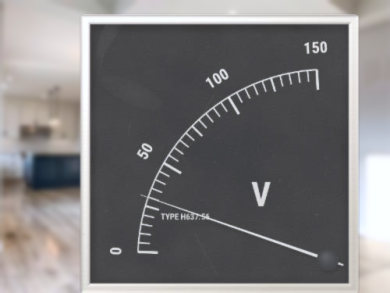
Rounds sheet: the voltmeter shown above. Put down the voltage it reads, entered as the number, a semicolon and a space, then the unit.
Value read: 30; V
